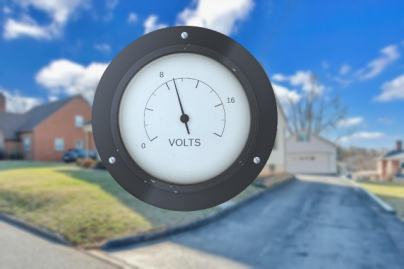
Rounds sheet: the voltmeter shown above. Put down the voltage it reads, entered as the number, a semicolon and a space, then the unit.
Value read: 9; V
